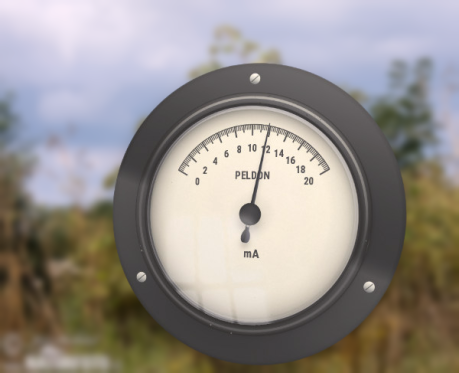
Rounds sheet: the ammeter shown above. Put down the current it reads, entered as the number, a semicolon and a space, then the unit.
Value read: 12; mA
